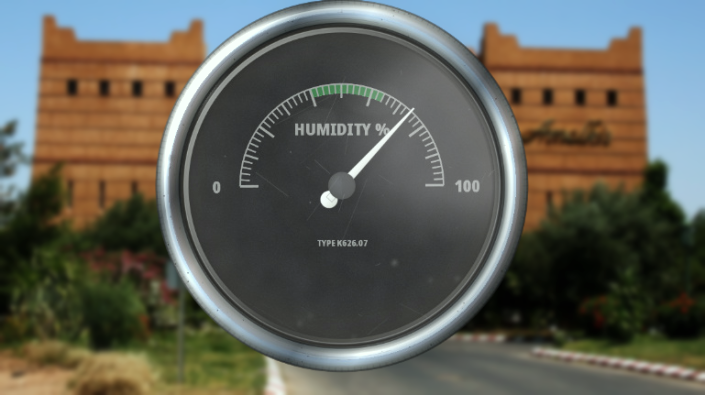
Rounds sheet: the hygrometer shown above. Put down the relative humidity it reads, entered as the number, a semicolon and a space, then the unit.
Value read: 74; %
